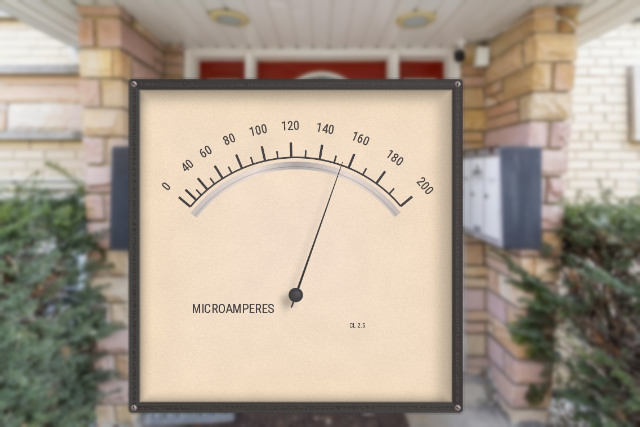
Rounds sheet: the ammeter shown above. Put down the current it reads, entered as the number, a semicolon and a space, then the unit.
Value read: 155; µA
